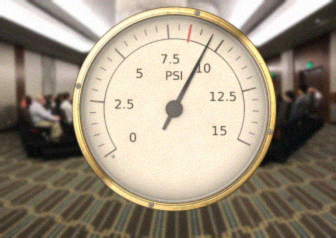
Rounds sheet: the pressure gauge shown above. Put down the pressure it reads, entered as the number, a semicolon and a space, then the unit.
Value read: 9.5; psi
